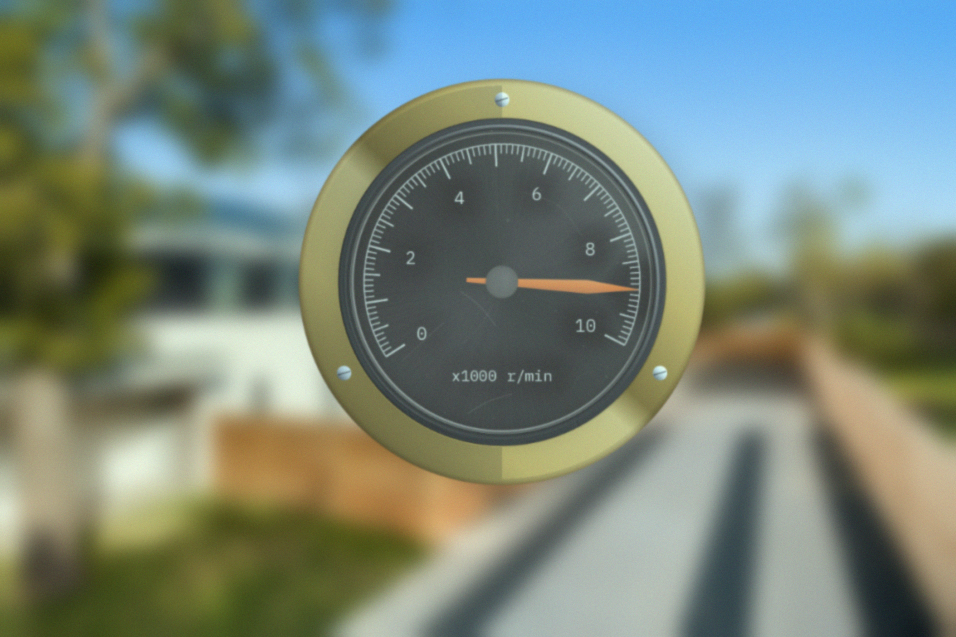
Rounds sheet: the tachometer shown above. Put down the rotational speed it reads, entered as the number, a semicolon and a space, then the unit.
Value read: 9000; rpm
